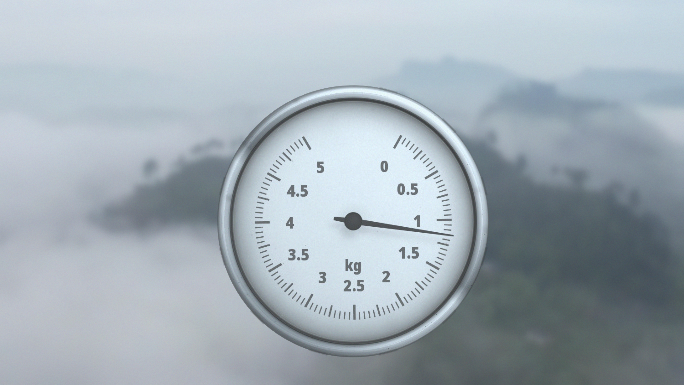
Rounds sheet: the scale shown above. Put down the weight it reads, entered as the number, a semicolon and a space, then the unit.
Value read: 1.15; kg
